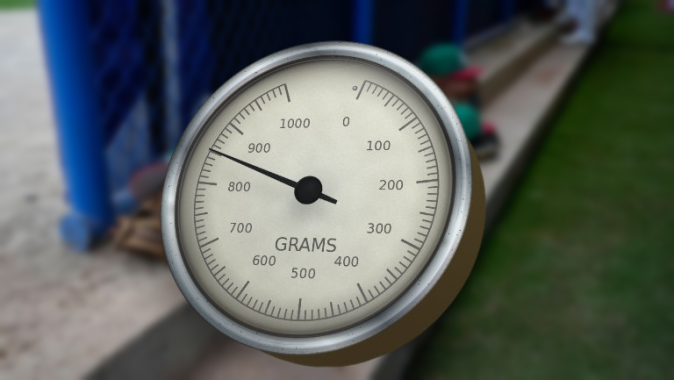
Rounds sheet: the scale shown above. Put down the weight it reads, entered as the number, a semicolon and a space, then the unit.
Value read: 850; g
